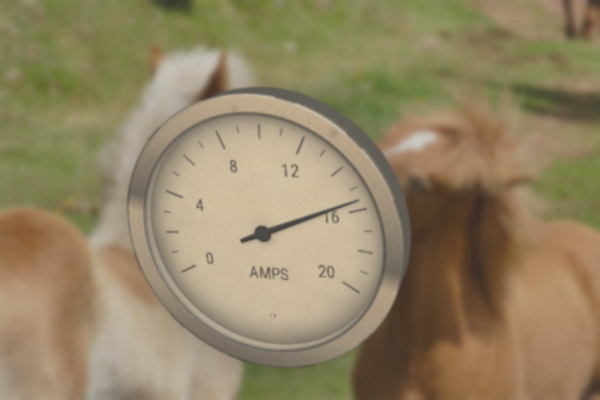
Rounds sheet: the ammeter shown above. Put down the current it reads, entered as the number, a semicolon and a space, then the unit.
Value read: 15.5; A
